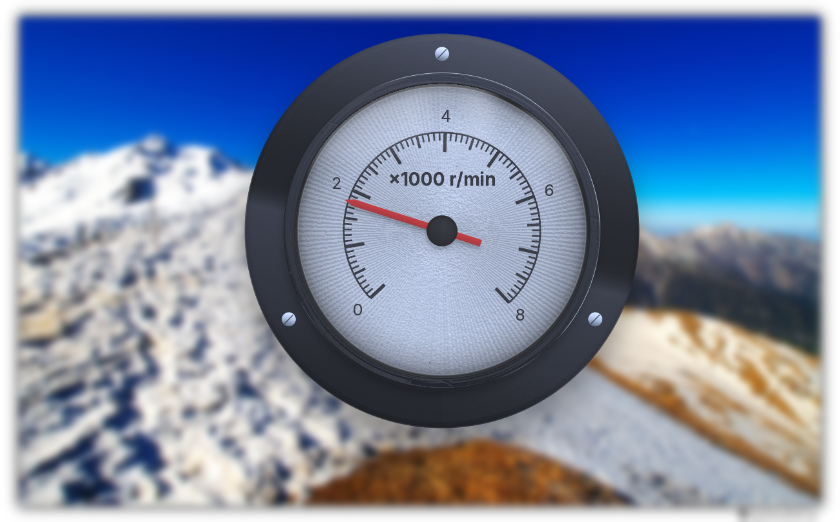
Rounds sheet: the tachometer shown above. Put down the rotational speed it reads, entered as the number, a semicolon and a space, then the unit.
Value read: 1800; rpm
